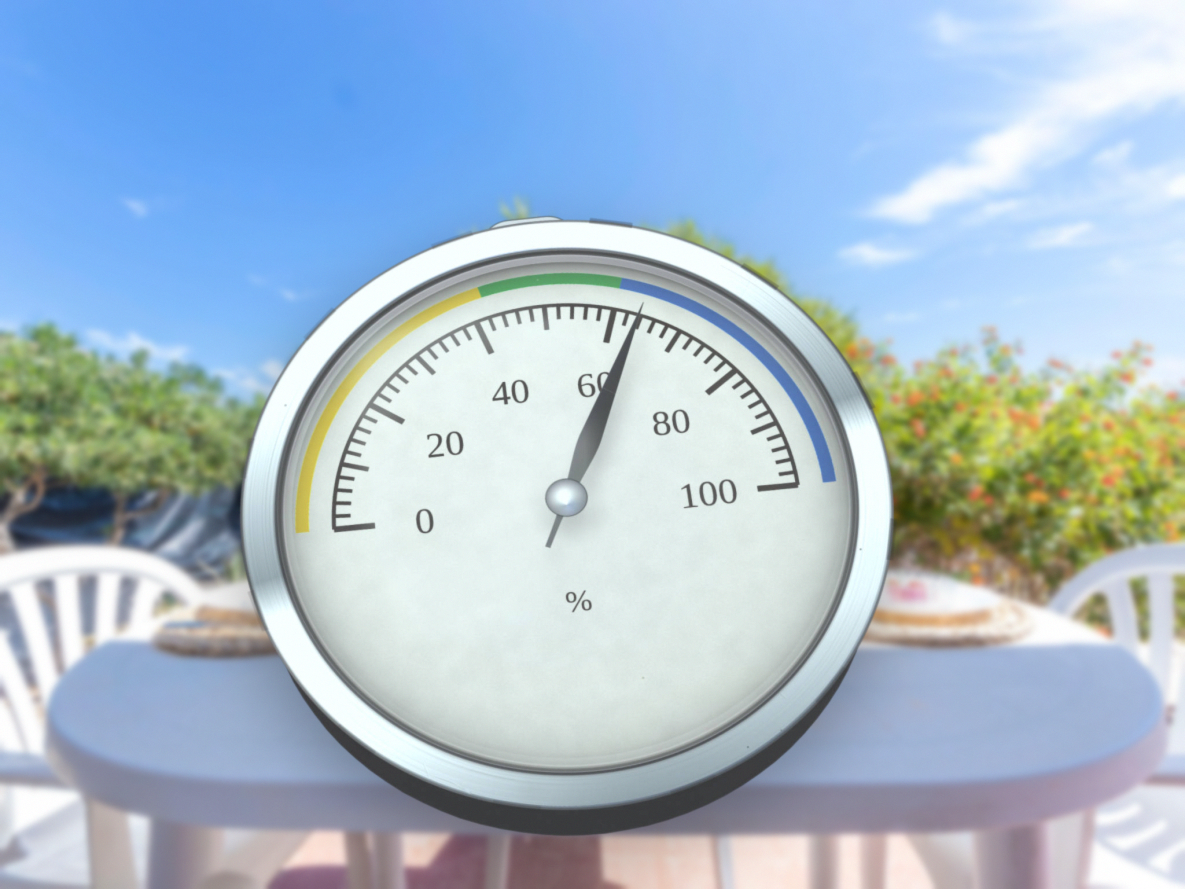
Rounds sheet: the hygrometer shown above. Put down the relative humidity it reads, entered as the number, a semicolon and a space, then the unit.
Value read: 64; %
